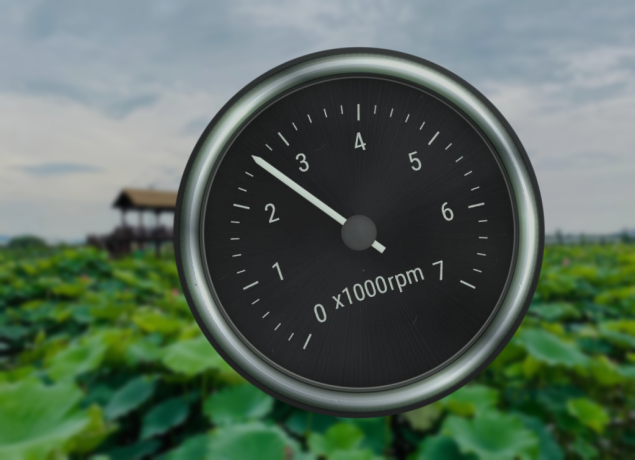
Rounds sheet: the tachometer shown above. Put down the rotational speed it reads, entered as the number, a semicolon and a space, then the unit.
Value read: 2600; rpm
